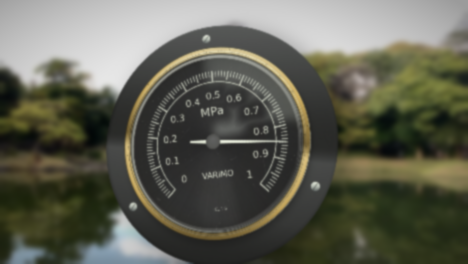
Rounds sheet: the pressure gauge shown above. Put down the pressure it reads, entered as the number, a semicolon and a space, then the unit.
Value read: 0.85; MPa
